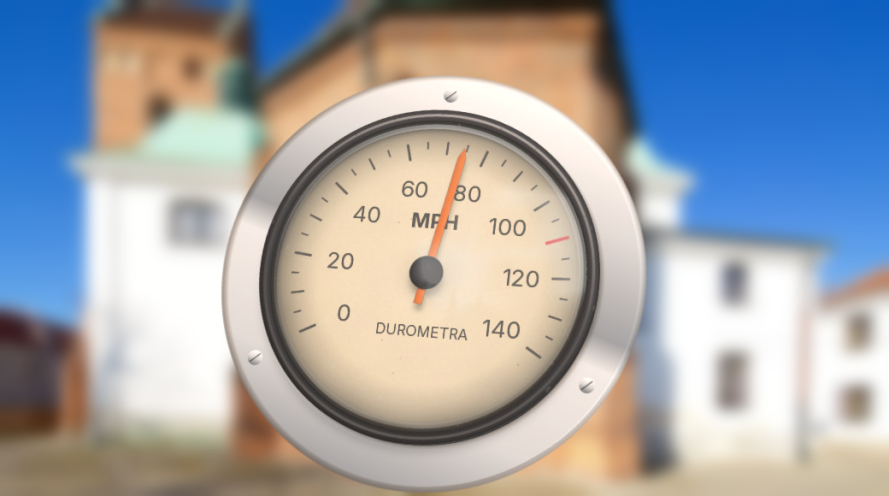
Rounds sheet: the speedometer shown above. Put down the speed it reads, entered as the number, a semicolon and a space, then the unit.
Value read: 75; mph
